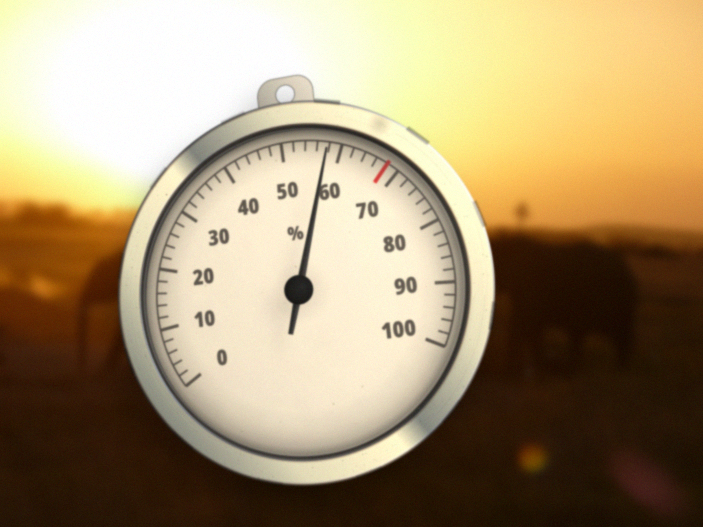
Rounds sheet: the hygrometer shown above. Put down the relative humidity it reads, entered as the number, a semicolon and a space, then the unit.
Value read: 58; %
